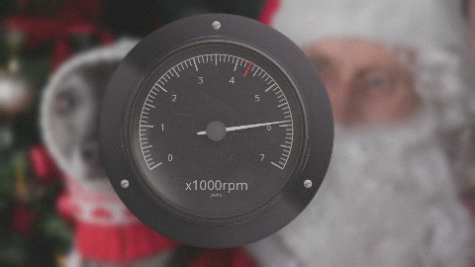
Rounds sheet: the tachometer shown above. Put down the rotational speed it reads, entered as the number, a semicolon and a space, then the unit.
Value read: 5900; rpm
